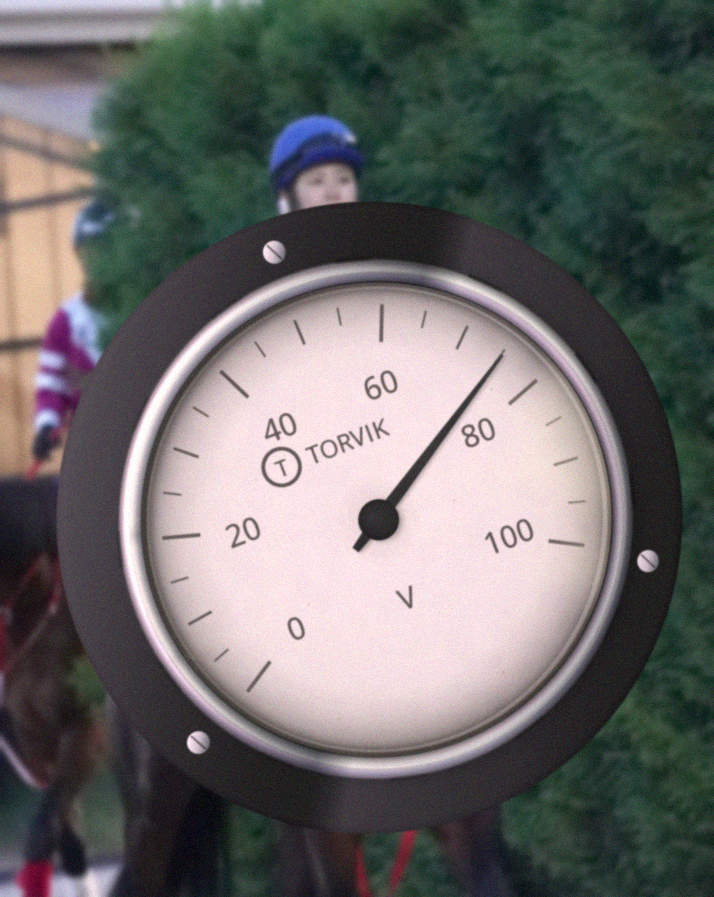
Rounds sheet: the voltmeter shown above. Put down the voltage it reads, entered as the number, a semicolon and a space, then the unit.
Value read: 75; V
